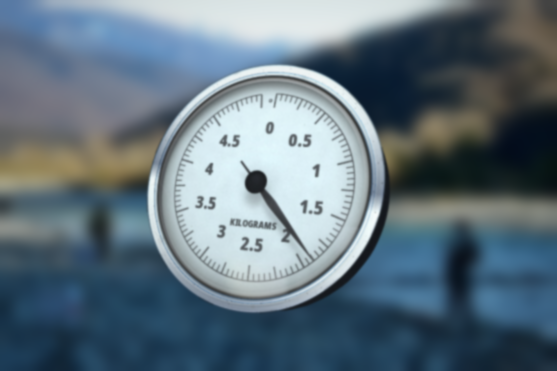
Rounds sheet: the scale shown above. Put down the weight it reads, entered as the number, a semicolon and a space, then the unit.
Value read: 1.9; kg
